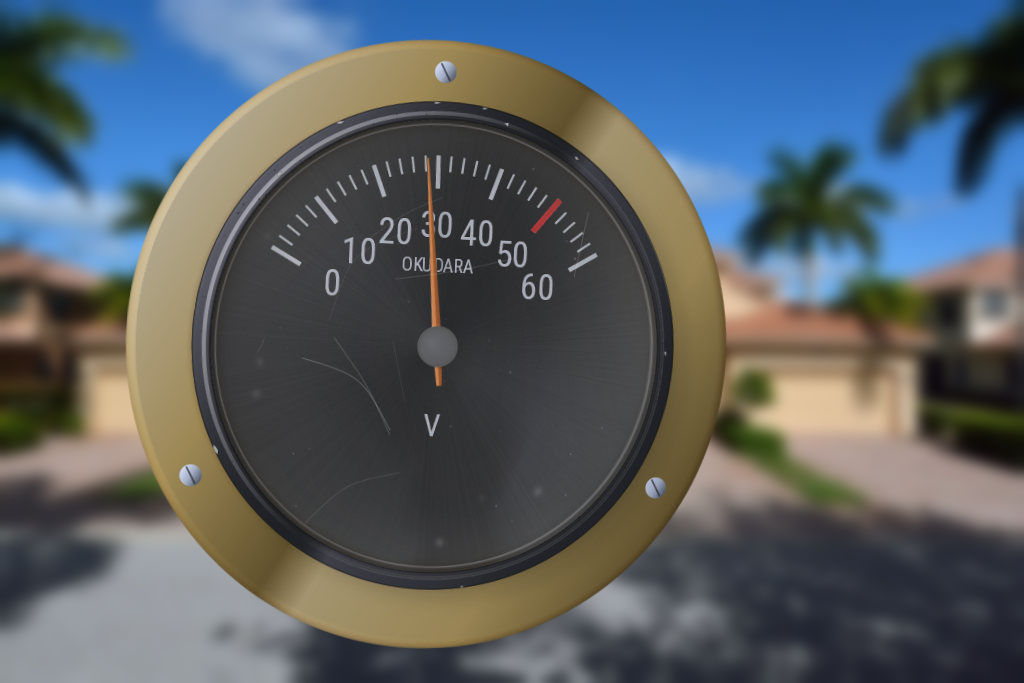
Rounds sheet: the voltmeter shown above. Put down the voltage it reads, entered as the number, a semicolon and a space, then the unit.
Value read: 28; V
